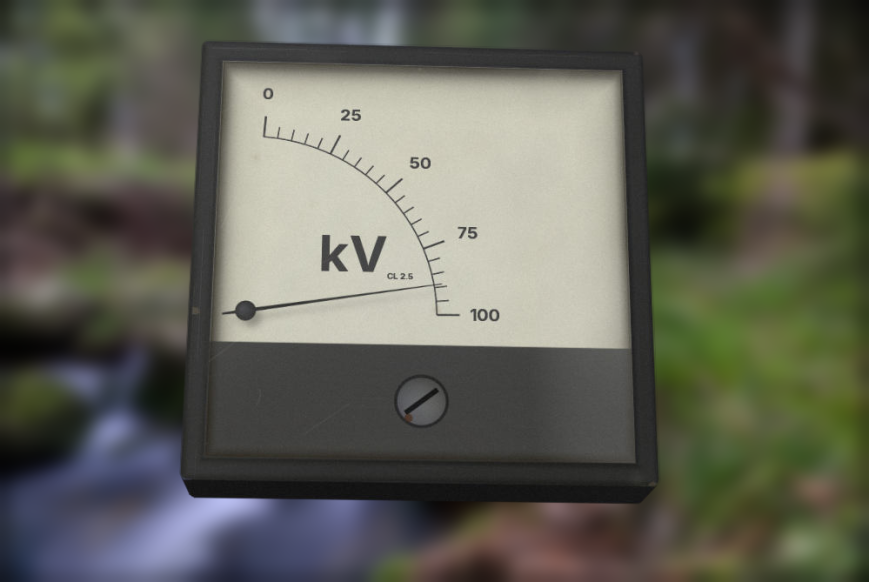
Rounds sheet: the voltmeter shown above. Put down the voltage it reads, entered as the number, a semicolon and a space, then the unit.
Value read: 90; kV
